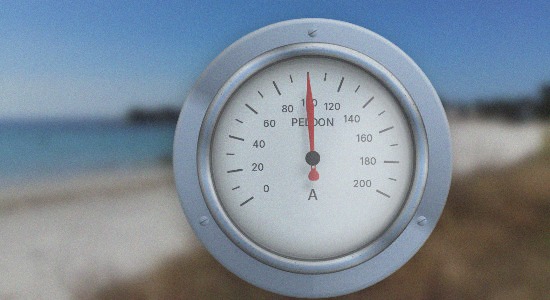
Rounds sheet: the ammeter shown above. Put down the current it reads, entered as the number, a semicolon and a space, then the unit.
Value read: 100; A
